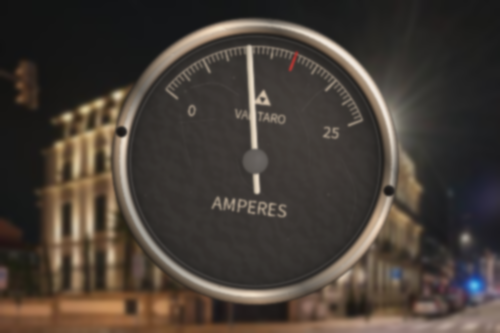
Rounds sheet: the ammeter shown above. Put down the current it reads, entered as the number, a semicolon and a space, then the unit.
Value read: 10; A
